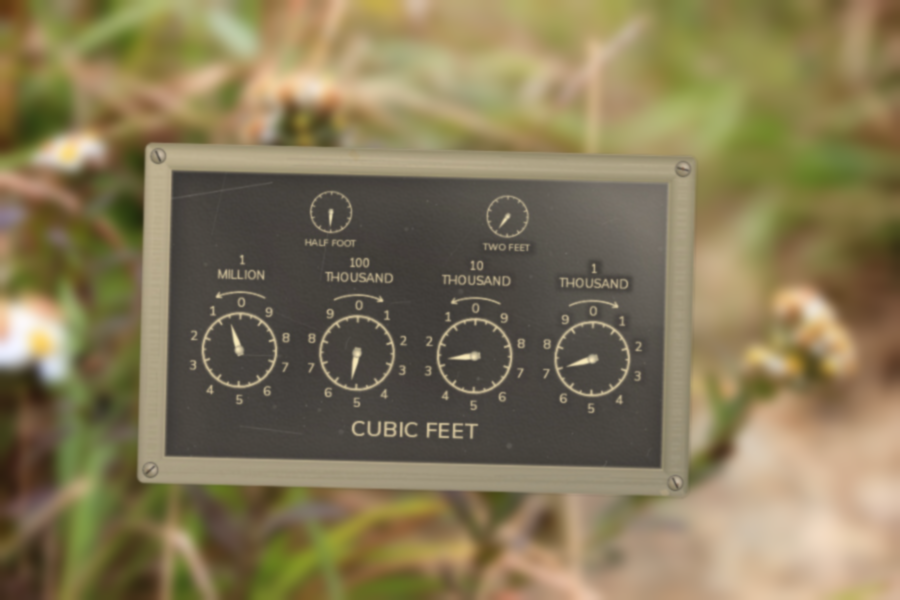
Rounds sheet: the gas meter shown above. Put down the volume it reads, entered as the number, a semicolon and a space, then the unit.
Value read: 52700; ft³
